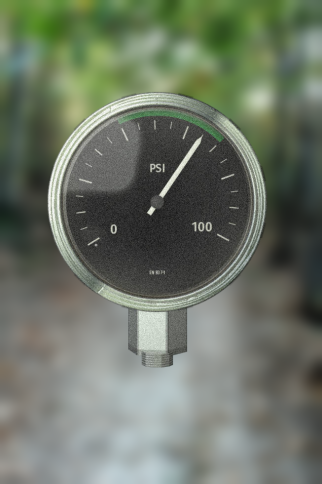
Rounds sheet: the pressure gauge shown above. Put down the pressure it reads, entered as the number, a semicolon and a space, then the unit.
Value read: 65; psi
